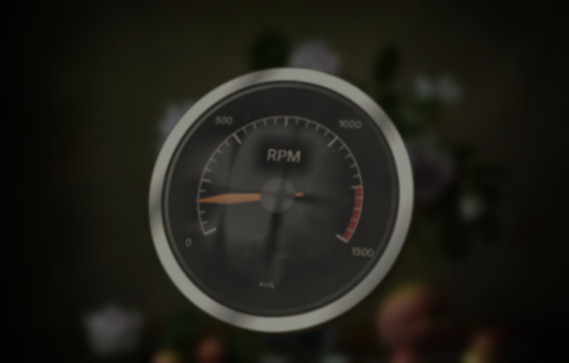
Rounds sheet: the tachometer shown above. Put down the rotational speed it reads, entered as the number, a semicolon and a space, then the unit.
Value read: 150; rpm
